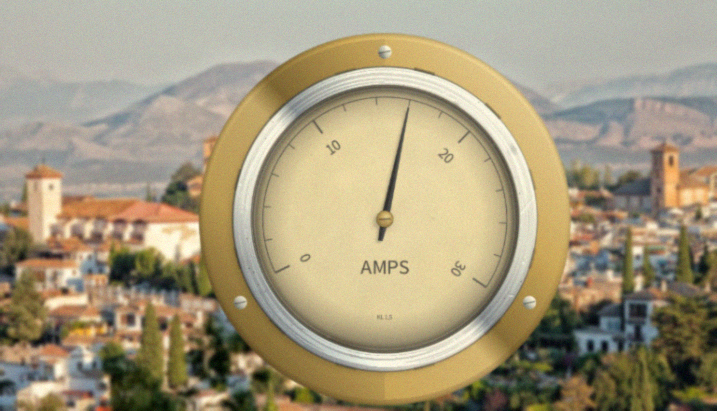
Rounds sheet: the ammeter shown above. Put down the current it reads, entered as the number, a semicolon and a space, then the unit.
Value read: 16; A
